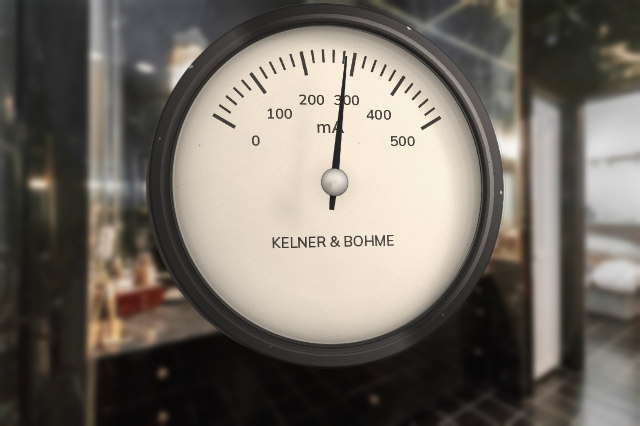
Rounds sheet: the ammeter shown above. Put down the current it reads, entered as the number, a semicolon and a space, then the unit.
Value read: 280; mA
